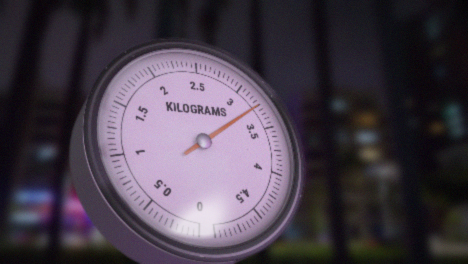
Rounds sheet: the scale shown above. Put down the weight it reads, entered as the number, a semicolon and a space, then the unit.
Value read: 3.25; kg
